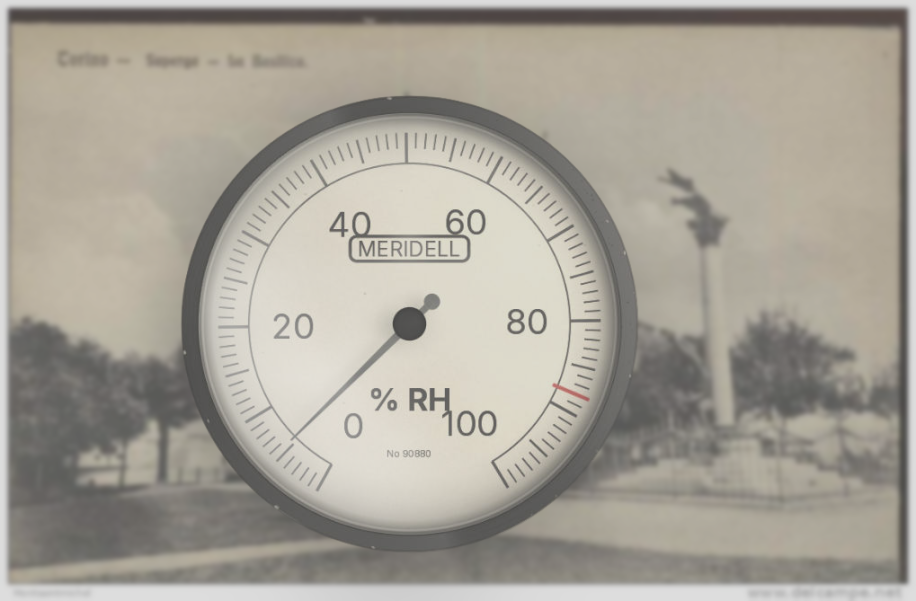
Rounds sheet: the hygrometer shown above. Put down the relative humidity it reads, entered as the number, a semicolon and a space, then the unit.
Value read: 5.5; %
